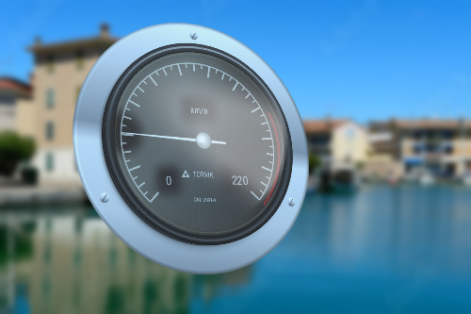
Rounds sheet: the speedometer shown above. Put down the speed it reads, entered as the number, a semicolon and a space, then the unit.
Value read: 40; km/h
